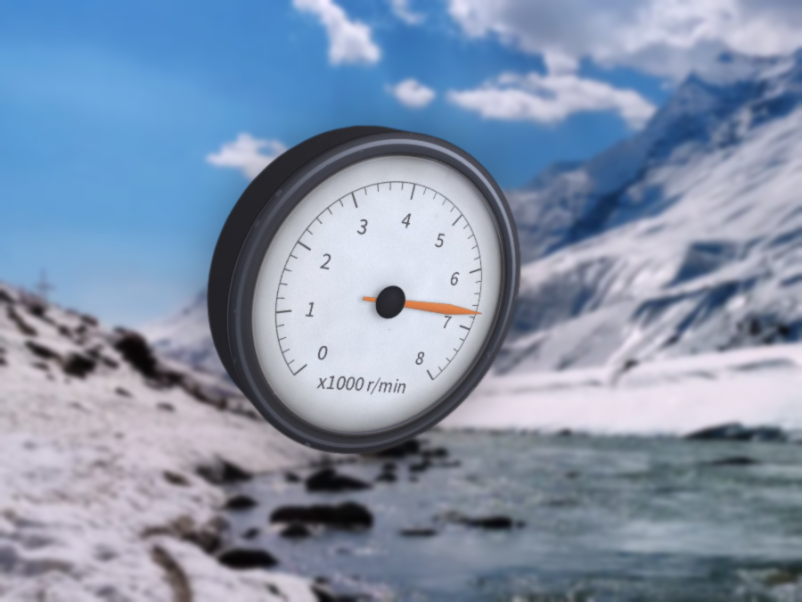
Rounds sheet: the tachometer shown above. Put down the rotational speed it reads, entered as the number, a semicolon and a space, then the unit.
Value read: 6700; rpm
